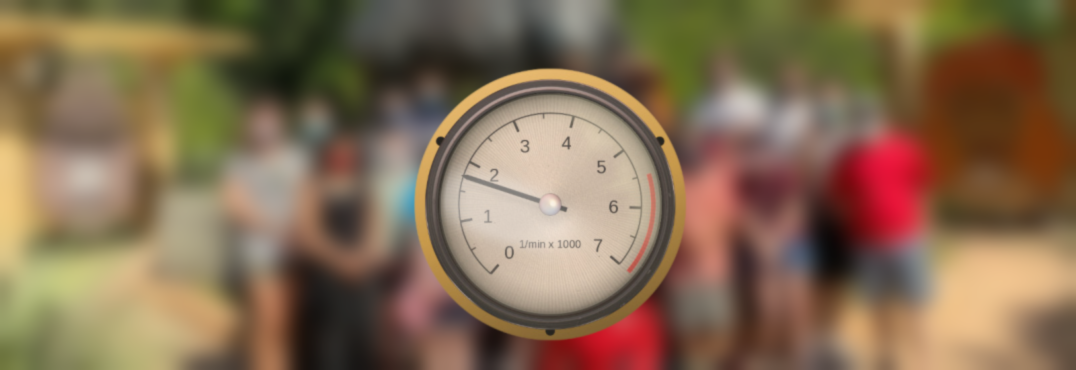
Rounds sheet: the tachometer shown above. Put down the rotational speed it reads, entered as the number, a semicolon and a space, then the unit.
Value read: 1750; rpm
